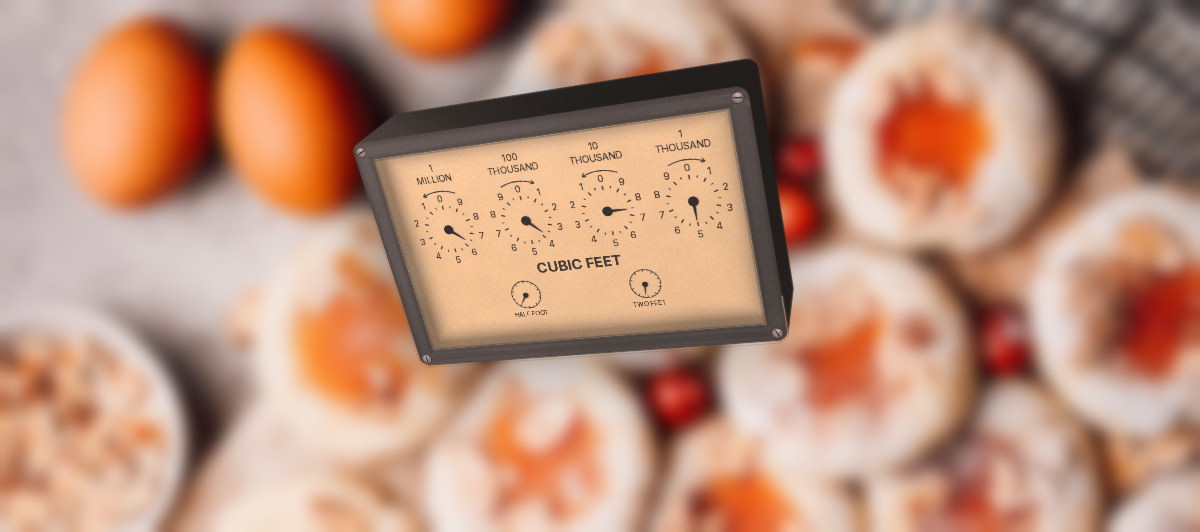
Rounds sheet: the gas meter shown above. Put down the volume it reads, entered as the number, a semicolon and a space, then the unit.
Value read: 637500; ft³
